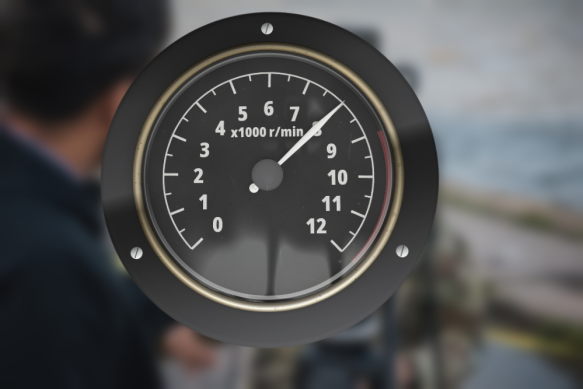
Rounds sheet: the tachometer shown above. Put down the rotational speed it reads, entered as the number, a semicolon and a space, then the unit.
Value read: 8000; rpm
